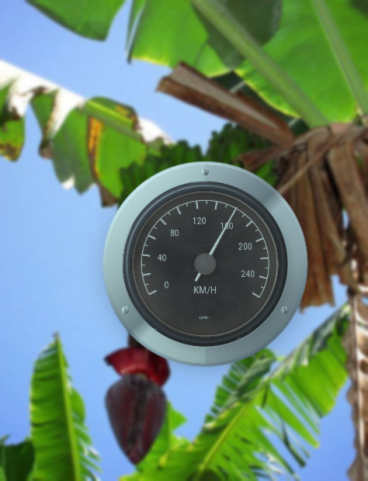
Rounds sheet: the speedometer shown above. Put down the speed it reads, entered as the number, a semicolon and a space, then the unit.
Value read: 160; km/h
